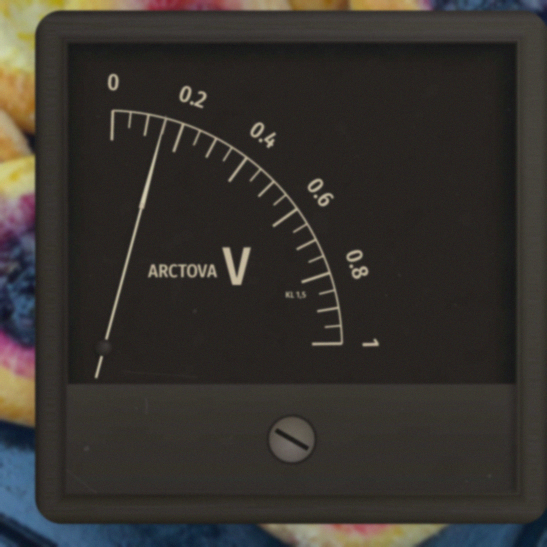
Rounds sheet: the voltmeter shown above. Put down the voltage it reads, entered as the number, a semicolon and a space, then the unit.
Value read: 0.15; V
